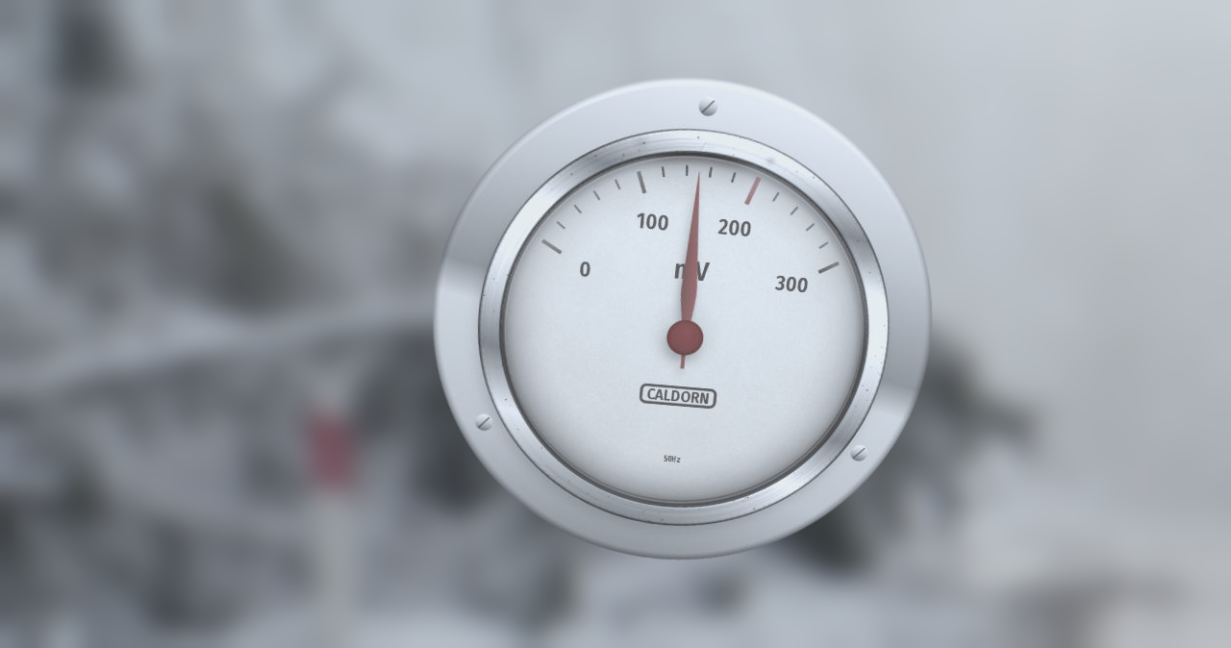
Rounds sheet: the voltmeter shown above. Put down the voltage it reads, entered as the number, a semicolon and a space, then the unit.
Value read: 150; mV
